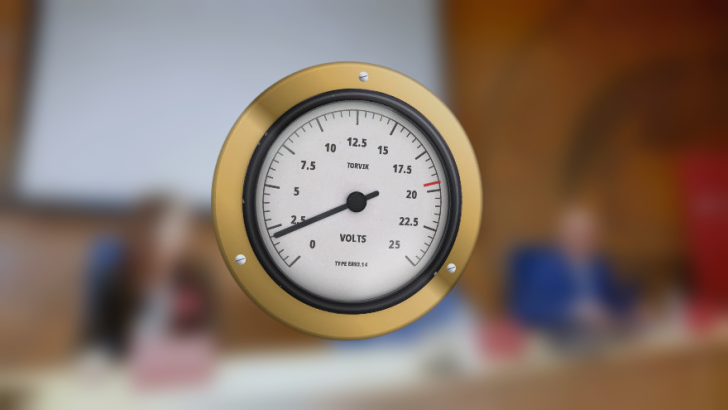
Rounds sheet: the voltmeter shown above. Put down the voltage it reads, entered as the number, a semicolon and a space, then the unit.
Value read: 2; V
